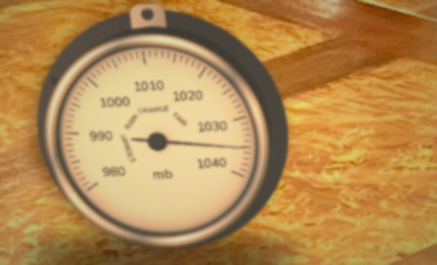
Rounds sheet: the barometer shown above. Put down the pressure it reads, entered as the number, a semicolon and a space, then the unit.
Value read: 1035; mbar
